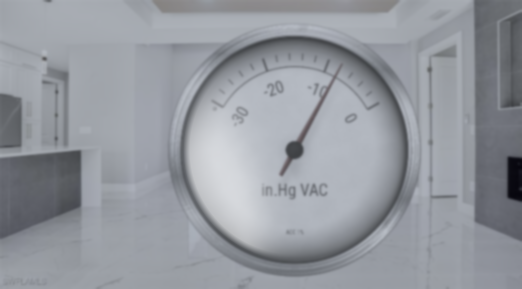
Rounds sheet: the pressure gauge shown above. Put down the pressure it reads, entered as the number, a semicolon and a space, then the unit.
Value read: -8; inHg
